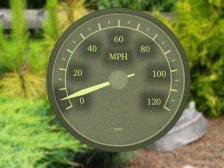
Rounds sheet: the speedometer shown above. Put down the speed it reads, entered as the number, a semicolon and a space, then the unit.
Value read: 5; mph
